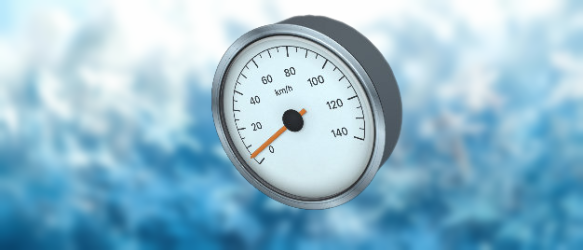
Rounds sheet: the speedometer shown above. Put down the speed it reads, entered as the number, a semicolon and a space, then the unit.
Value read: 5; km/h
